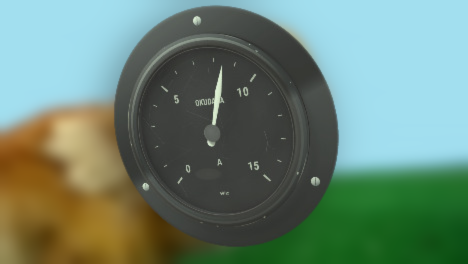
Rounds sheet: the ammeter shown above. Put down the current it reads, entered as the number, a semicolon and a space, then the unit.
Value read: 8.5; A
